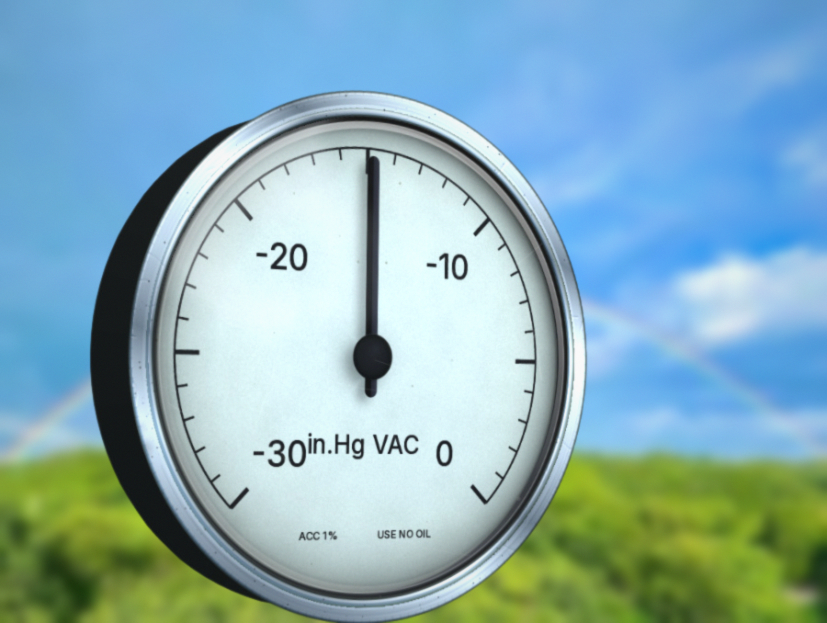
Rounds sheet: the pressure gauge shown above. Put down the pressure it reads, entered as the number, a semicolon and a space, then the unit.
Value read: -15; inHg
